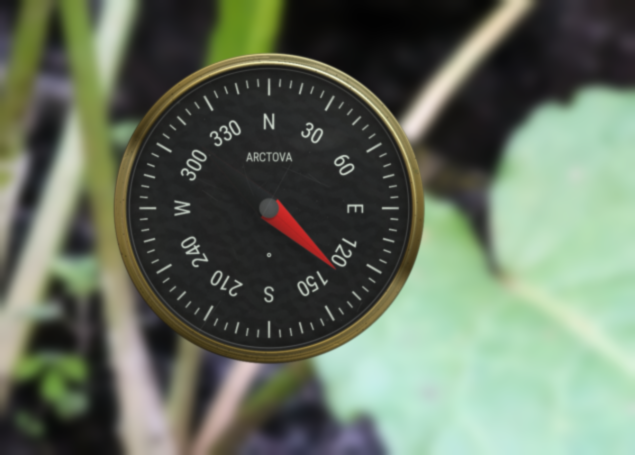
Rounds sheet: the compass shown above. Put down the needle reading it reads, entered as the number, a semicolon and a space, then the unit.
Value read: 132.5; °
